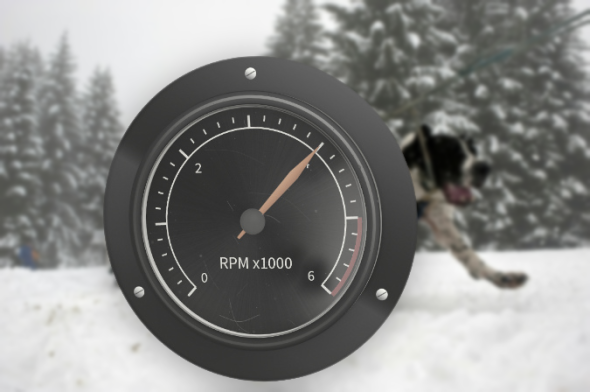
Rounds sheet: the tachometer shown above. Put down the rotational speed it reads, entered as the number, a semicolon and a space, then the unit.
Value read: 4000; rpm
